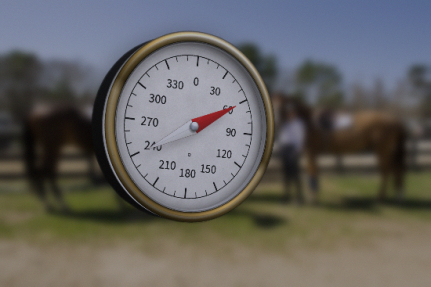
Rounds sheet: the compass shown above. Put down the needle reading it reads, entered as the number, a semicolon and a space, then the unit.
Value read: 60; °
